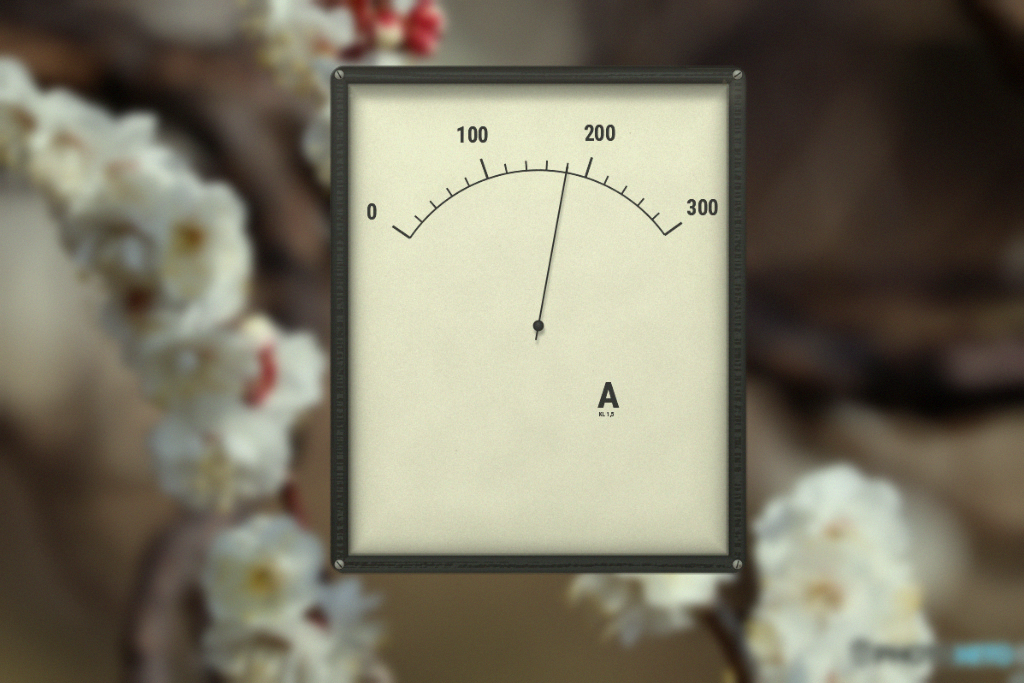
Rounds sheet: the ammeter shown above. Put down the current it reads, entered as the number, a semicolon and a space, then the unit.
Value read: 180; A
